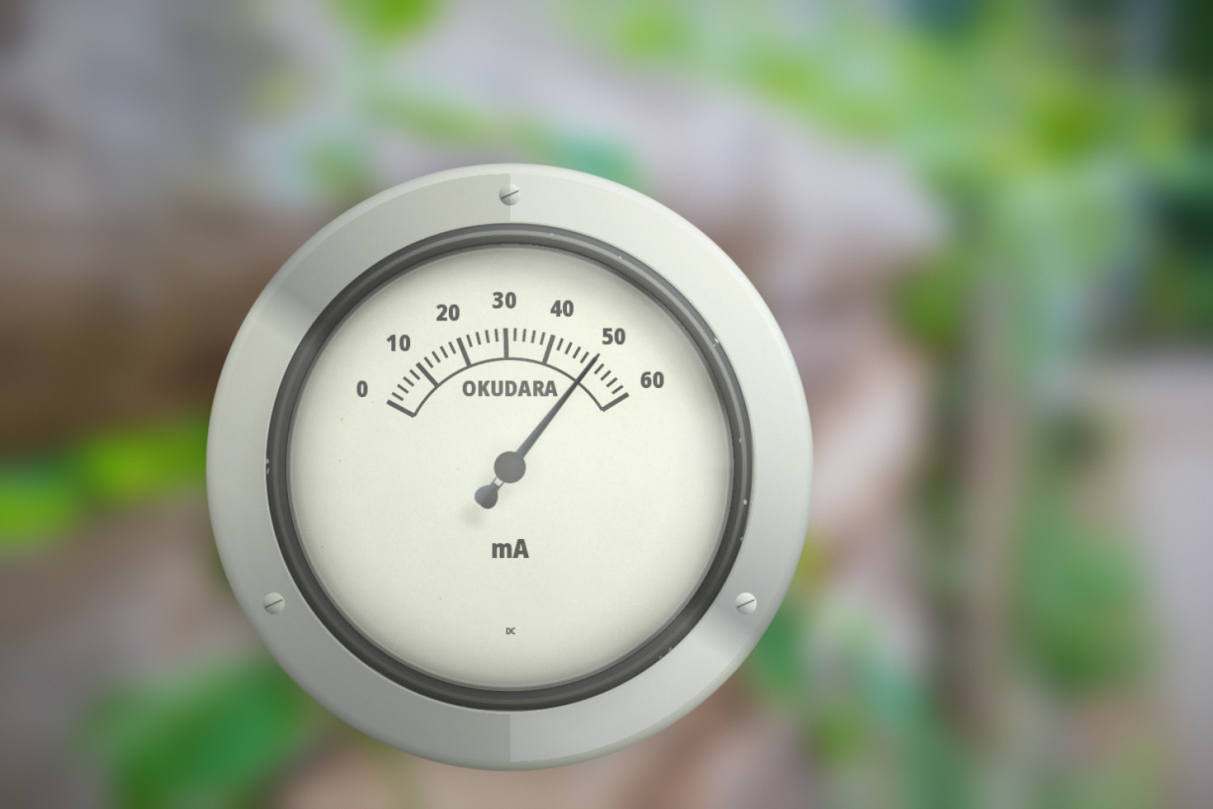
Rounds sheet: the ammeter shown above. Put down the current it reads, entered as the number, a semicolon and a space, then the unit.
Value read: 50; mA
